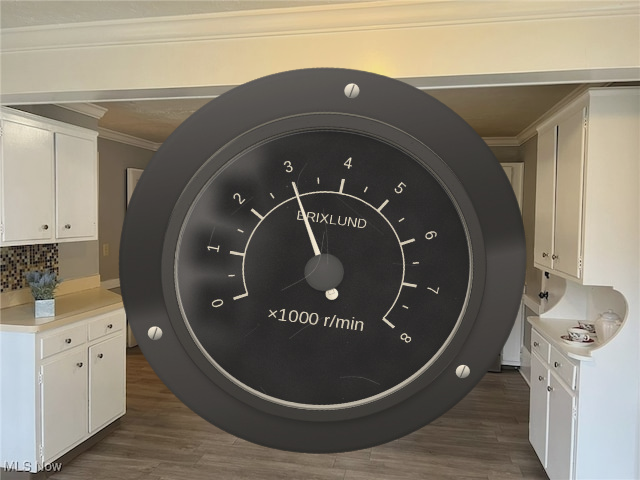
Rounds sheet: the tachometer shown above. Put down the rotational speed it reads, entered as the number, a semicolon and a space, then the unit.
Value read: 3000; rpm
